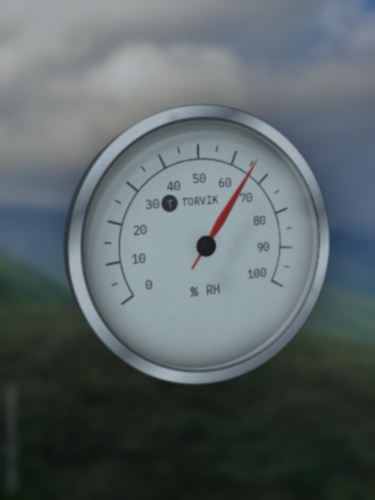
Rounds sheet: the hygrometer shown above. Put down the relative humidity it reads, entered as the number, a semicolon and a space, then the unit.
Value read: 65; %
